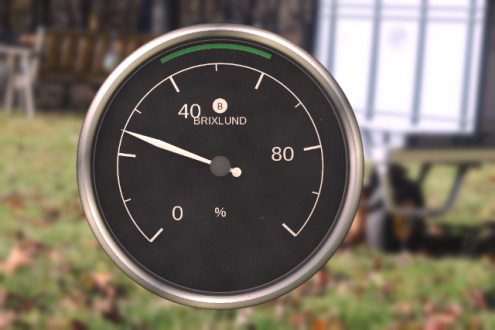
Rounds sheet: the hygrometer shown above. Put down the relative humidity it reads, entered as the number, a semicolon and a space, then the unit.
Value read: 25; %
